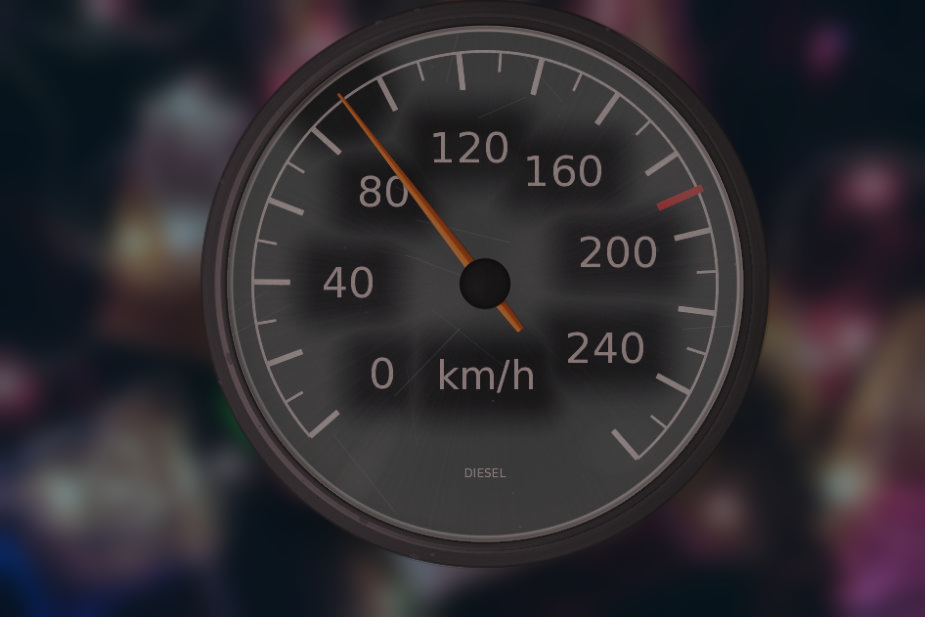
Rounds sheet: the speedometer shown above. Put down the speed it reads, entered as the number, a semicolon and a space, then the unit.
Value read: 90; km/h
